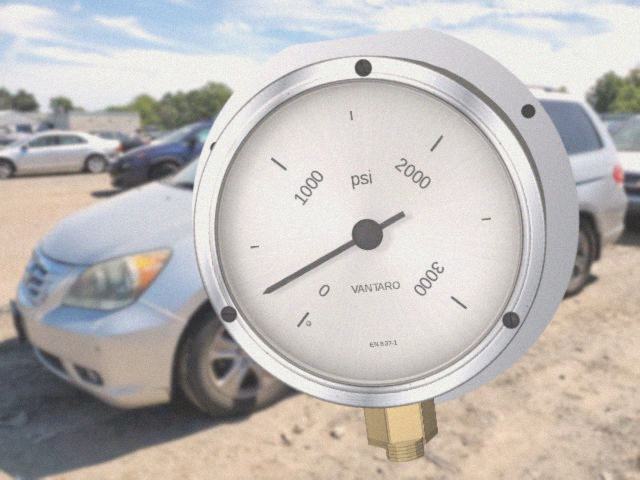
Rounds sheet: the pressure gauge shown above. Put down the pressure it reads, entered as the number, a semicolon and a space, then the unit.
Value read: 250; psi
